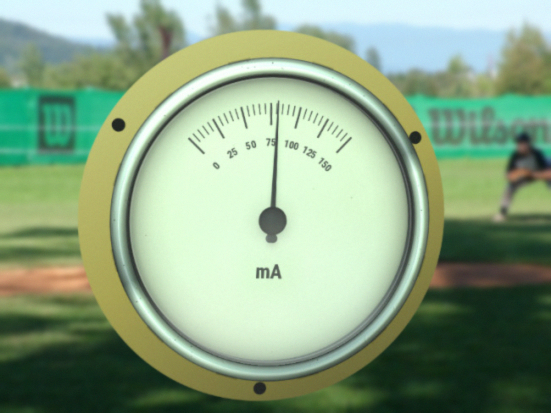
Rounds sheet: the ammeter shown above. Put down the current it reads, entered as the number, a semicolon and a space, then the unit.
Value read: 80; mA
